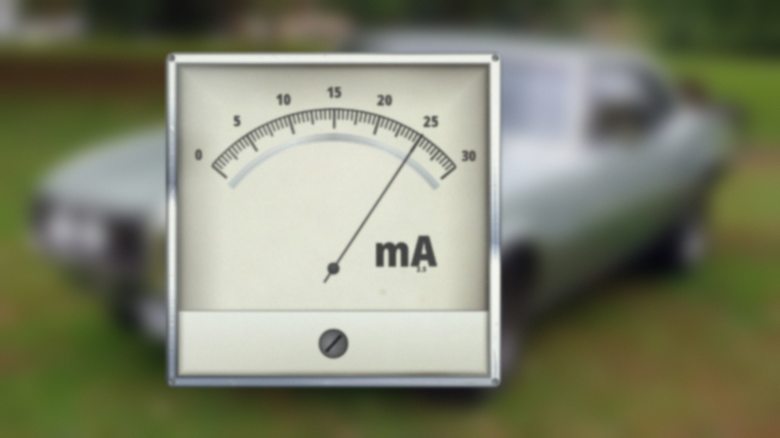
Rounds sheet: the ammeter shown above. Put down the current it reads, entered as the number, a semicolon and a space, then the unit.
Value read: 25; mA
